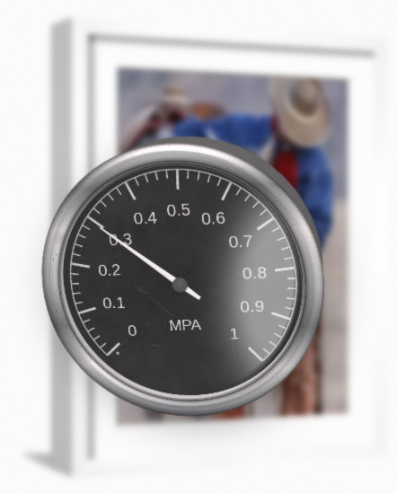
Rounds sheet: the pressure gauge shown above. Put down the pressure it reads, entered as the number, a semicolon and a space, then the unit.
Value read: 0.3; MPa
